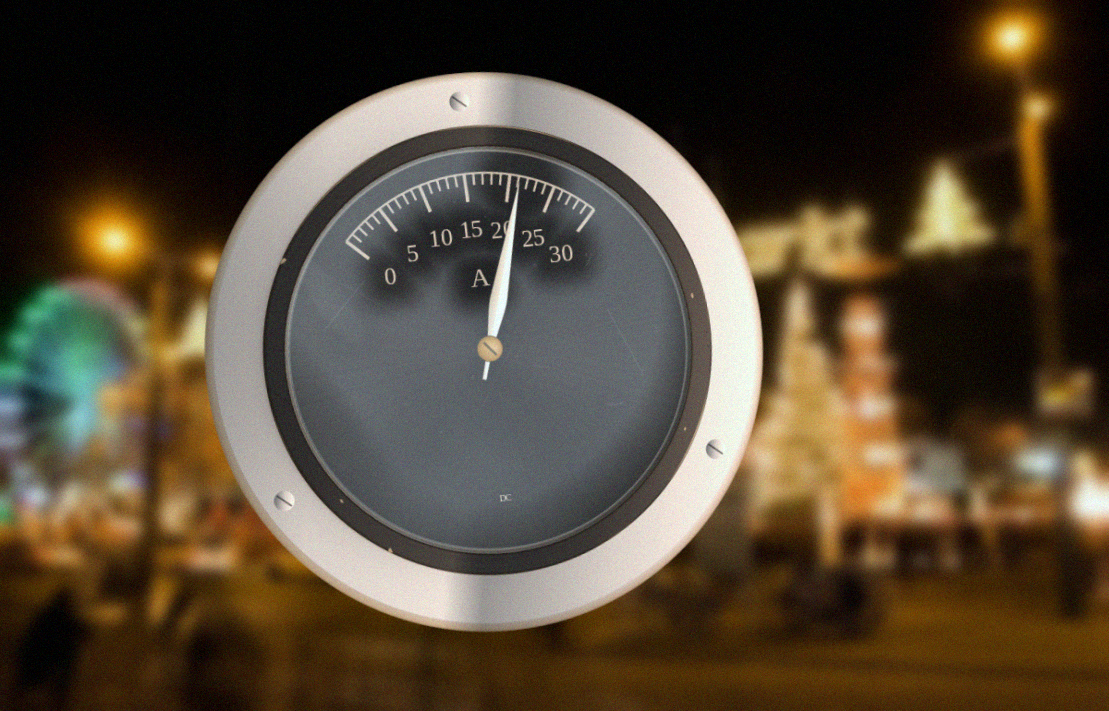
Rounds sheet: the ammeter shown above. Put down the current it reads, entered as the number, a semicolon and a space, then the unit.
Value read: 21; A
